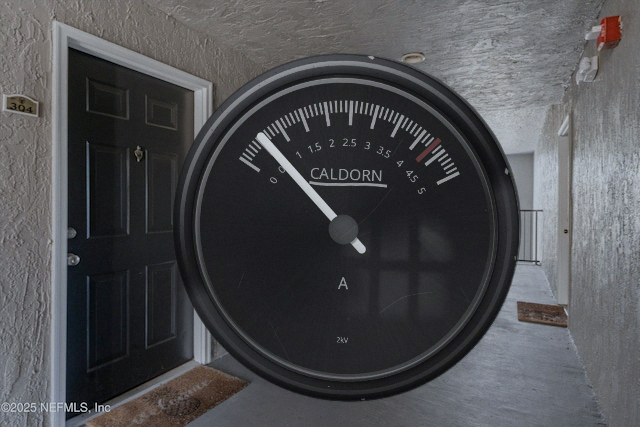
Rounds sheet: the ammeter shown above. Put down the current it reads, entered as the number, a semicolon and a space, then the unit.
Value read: 0.6; A
